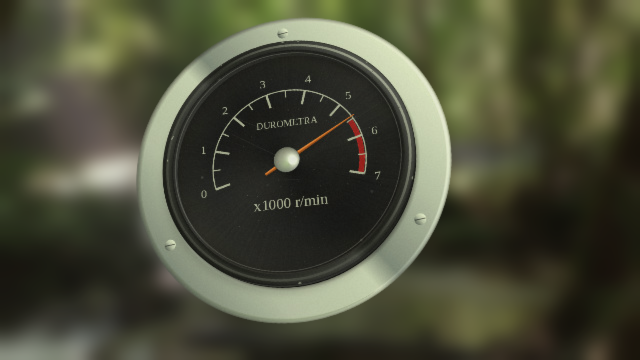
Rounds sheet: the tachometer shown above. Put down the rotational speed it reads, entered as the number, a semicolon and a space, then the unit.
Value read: 5500; rpm
